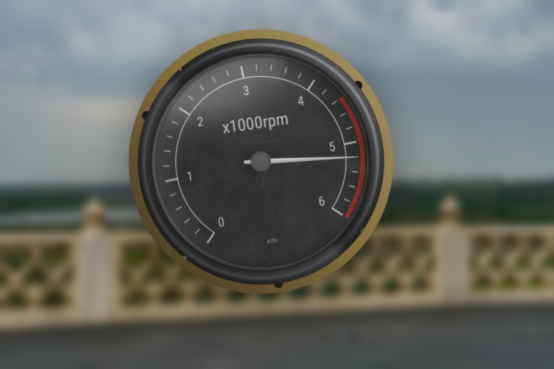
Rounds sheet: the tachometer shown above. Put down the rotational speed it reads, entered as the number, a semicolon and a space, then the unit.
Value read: 5200; rpm
